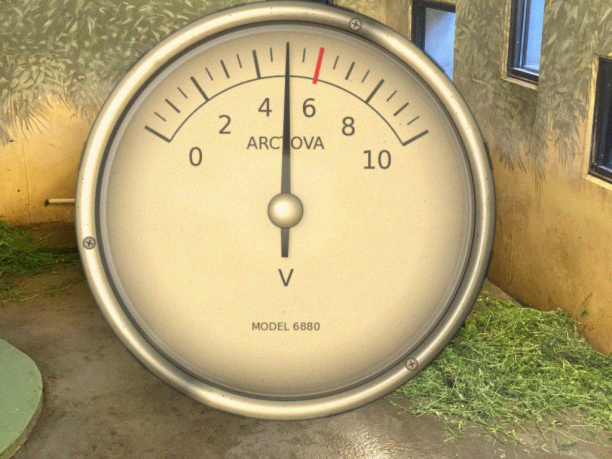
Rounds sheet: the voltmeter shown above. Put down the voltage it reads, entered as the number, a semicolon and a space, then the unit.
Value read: 5; V
